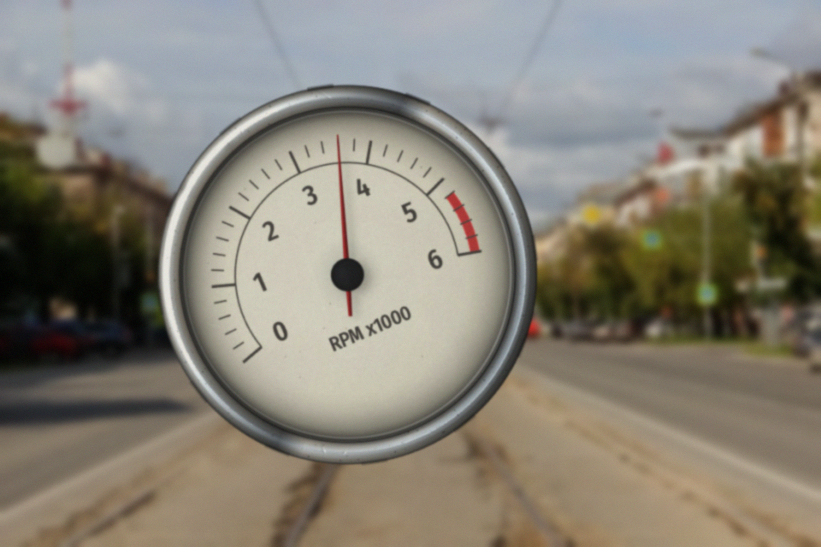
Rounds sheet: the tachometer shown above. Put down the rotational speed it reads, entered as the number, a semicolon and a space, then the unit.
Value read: 3600; rpm
